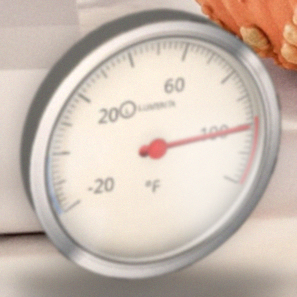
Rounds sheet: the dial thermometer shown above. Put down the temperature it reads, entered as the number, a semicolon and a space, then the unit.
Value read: 100; °F
